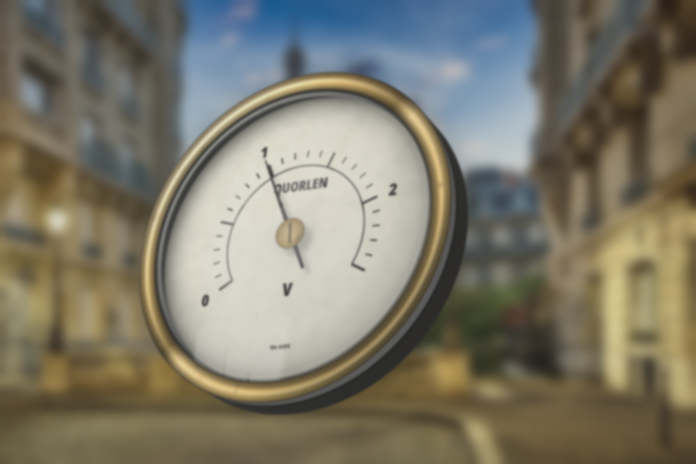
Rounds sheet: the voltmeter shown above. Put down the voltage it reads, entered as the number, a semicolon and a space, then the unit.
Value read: 1; V
